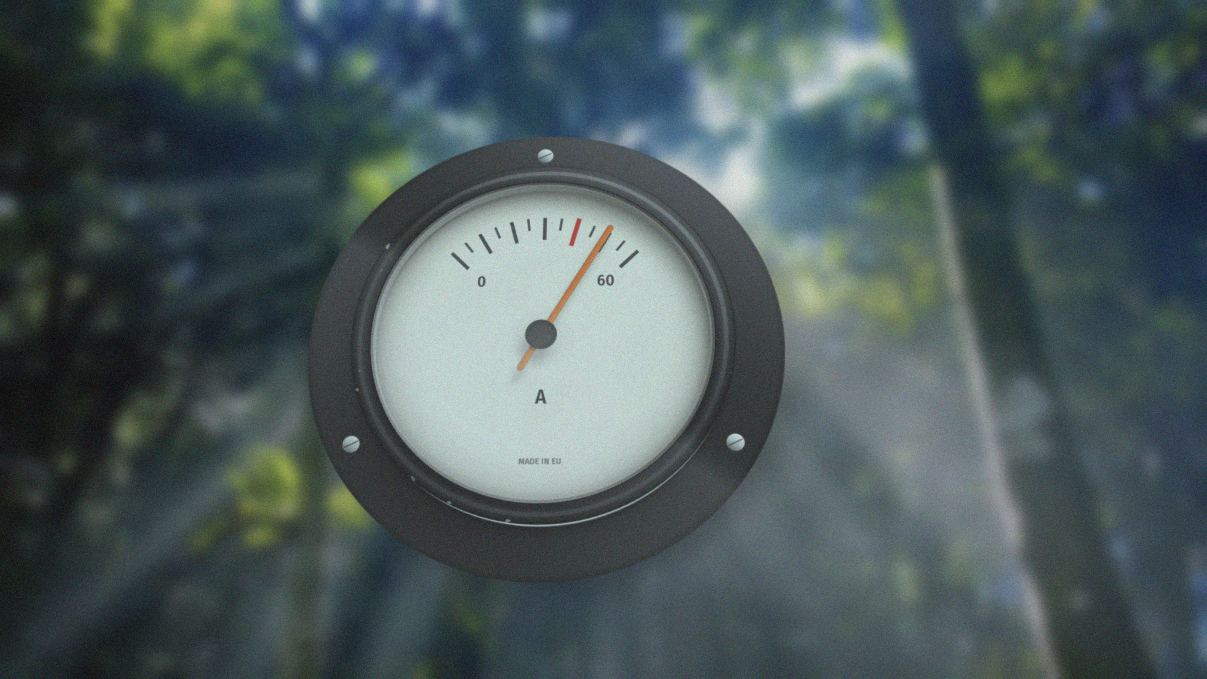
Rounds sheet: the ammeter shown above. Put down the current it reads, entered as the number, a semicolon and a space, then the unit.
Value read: 50; A
